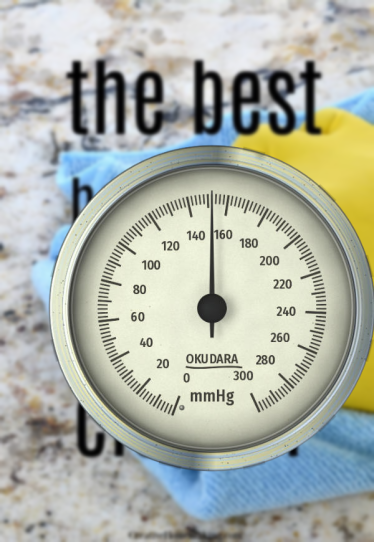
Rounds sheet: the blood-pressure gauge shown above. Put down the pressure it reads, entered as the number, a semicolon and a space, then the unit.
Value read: 152; mmHg
